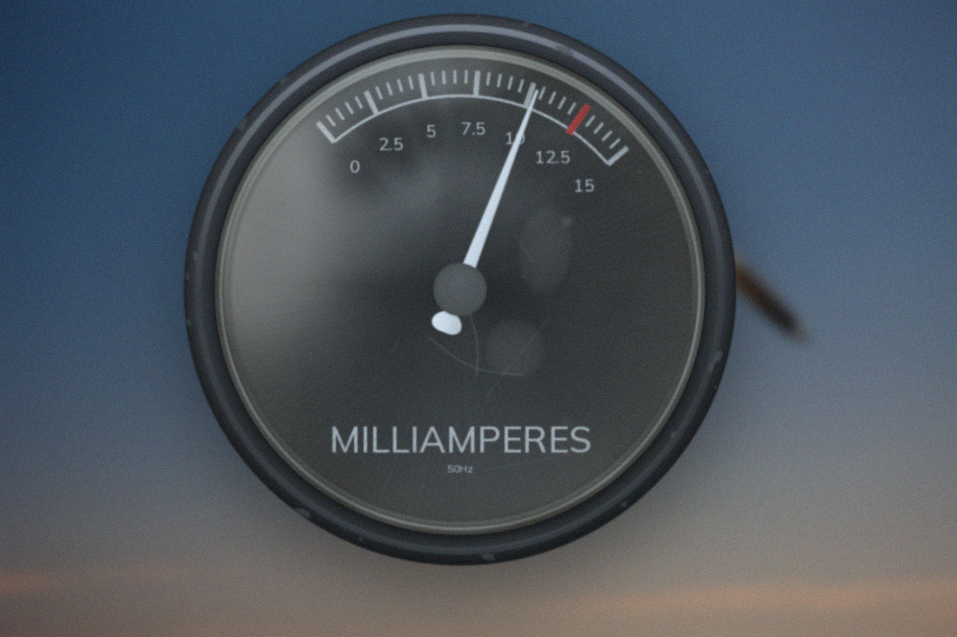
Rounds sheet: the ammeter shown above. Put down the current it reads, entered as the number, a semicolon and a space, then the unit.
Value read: 10.25; mA
